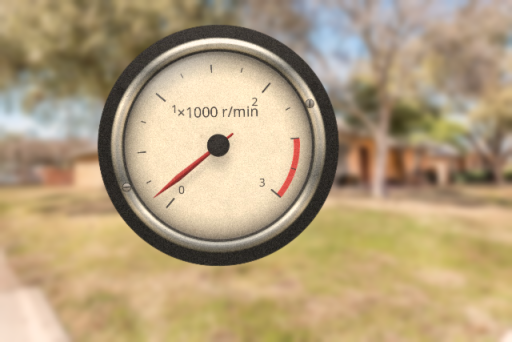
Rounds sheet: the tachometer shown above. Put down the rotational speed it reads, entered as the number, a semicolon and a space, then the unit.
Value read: 125; rpm
